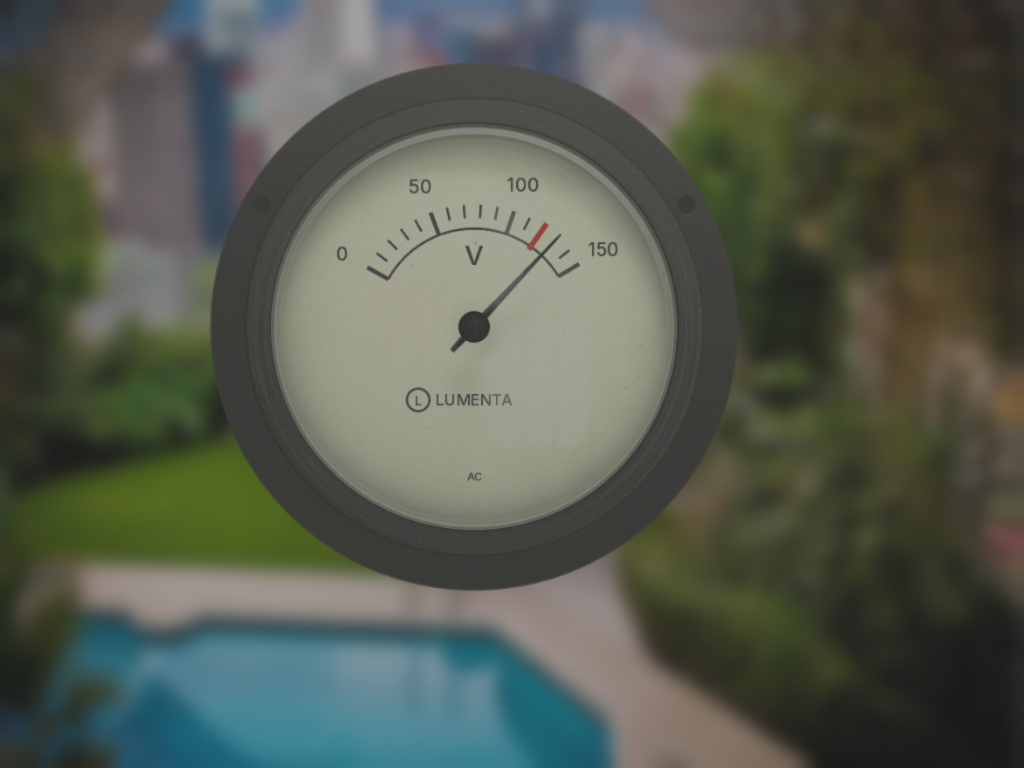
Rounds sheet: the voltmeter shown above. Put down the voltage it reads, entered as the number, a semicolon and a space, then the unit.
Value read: 130; V
